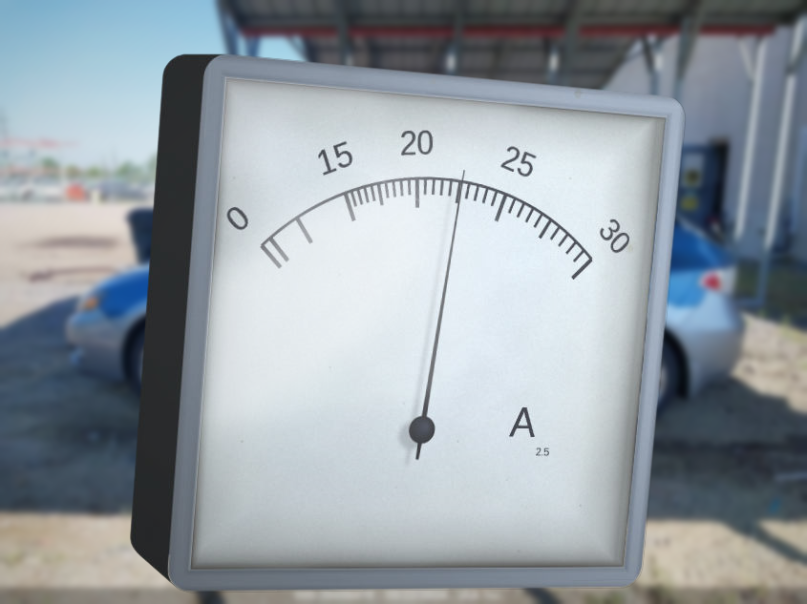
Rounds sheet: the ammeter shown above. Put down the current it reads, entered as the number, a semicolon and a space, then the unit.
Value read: 22.5; A
